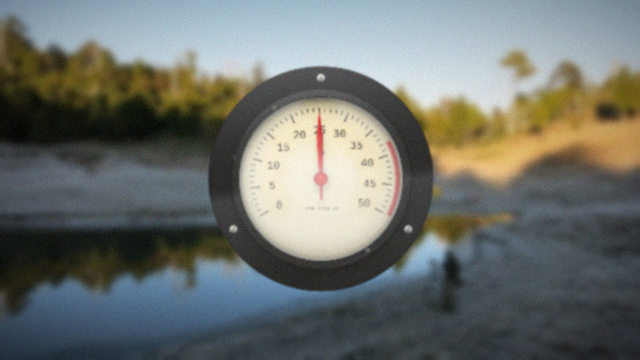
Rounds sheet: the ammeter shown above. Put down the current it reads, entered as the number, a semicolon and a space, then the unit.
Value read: 25; A
